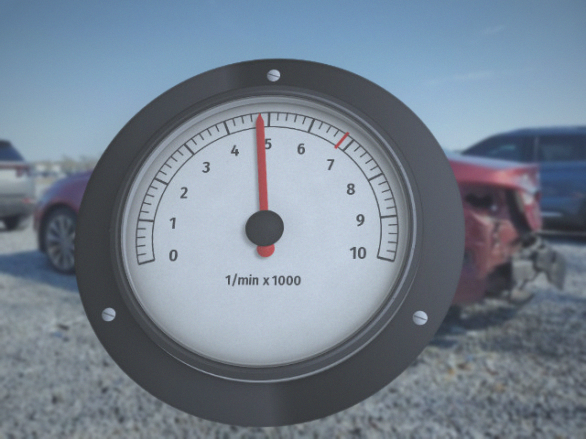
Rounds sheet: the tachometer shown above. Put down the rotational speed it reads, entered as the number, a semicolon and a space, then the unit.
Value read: 4800; rpm
